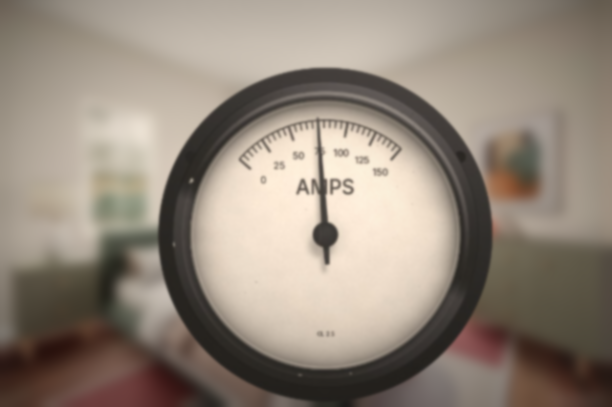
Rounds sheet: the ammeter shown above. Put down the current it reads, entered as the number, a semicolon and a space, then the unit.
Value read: 75; A
